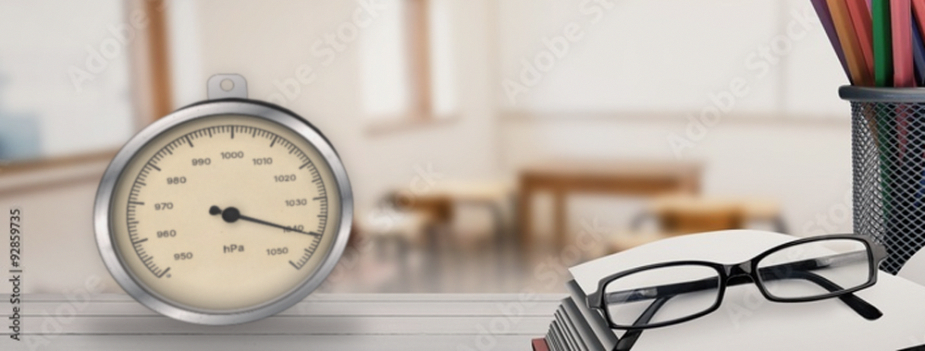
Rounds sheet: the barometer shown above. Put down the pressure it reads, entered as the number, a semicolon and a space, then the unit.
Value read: 1040; hPa
